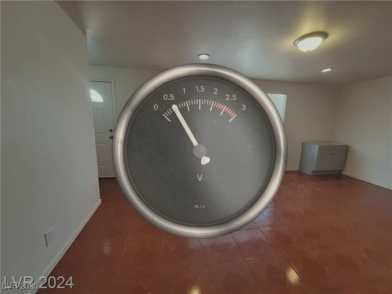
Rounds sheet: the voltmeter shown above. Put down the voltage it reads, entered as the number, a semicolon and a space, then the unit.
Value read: 0.5; V
